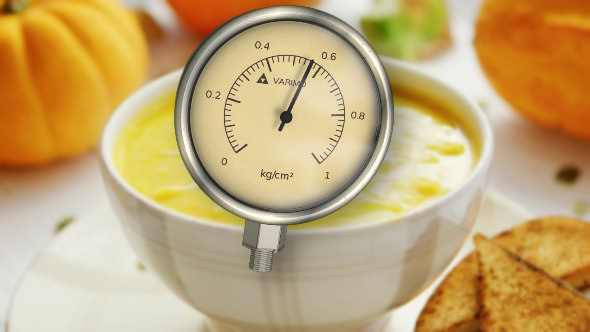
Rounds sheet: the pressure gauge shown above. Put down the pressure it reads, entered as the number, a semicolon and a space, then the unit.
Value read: 0.56; kg/cm²
